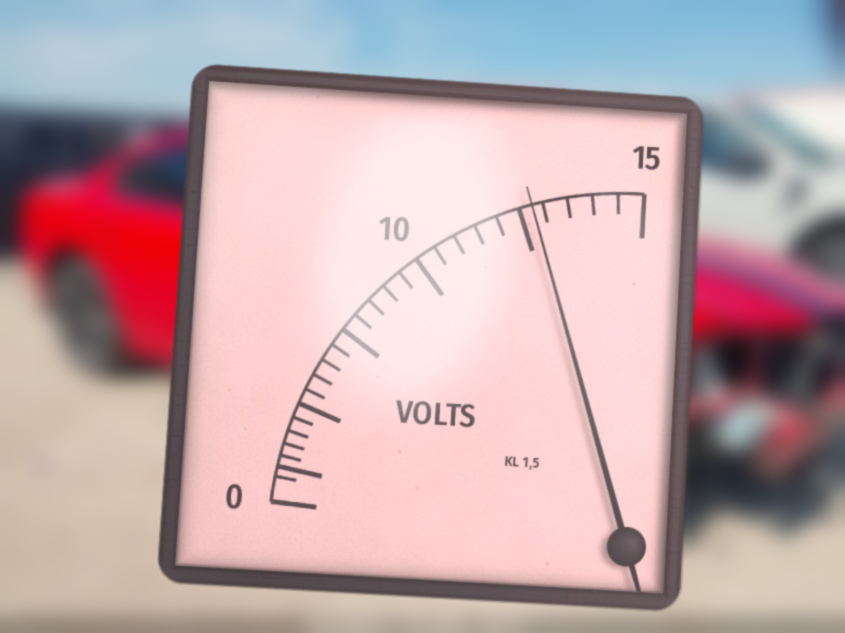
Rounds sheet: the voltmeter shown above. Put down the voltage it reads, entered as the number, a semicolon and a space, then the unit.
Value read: 12.75; V
